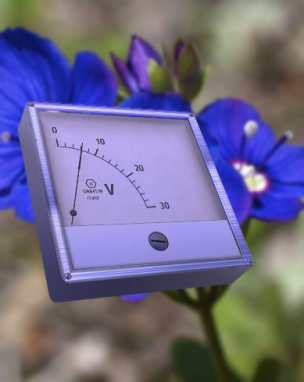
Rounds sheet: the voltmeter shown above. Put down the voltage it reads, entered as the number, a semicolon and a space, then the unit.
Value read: 6; V
